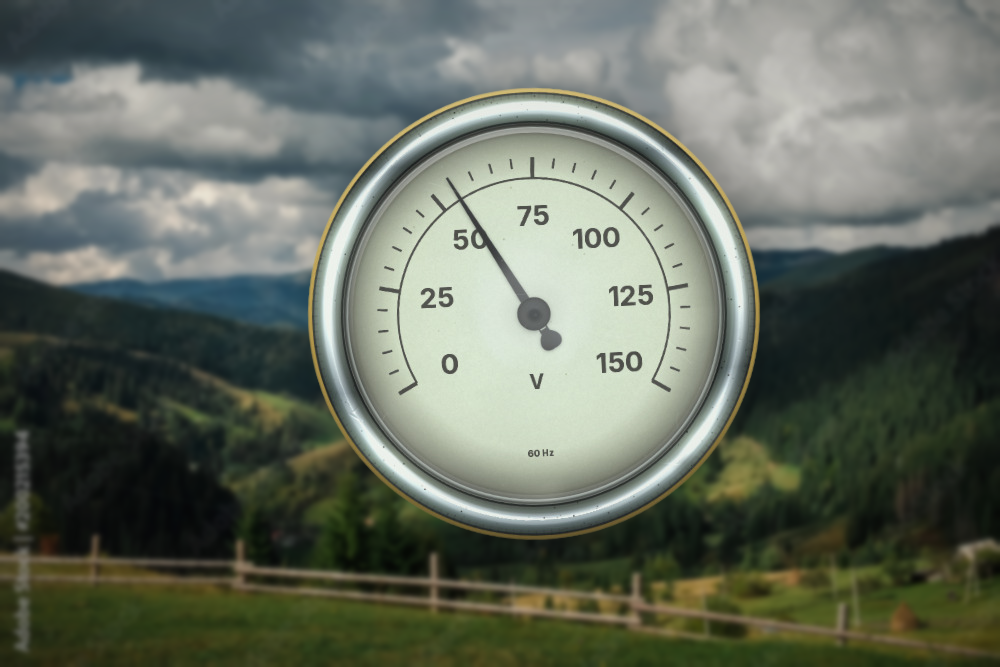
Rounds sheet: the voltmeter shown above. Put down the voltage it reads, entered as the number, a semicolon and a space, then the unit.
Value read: 55; V
